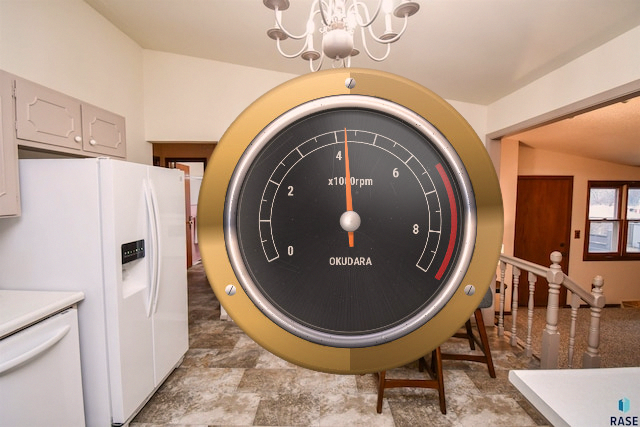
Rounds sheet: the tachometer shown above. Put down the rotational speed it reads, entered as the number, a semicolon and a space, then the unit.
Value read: 4250; rpm
